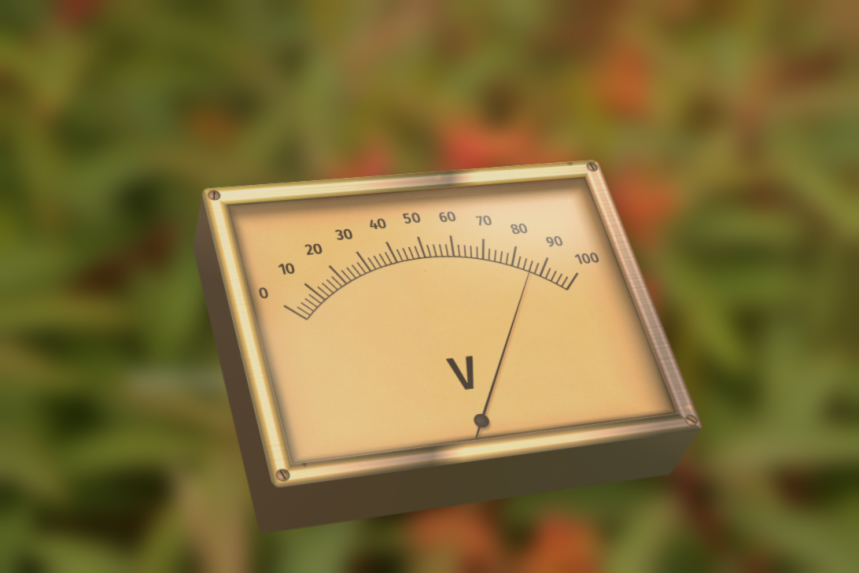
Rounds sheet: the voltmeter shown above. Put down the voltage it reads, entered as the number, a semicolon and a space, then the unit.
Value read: 86; V
